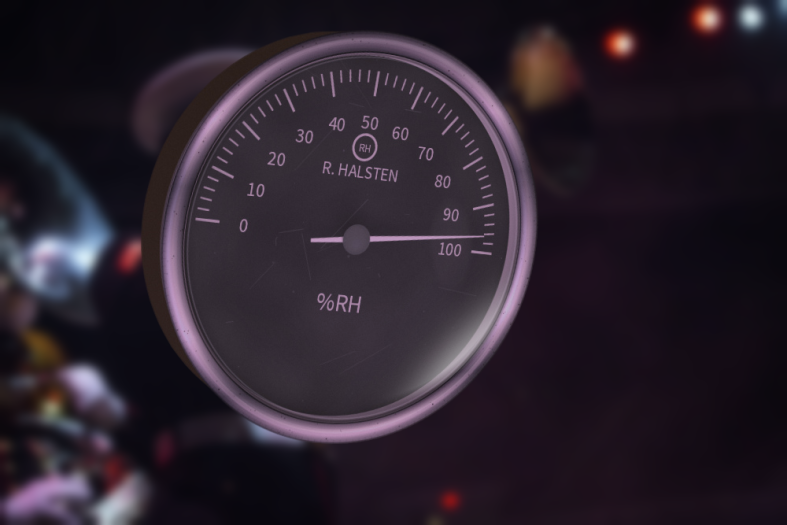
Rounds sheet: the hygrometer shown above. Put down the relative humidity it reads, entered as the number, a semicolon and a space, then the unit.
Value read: 96; %
